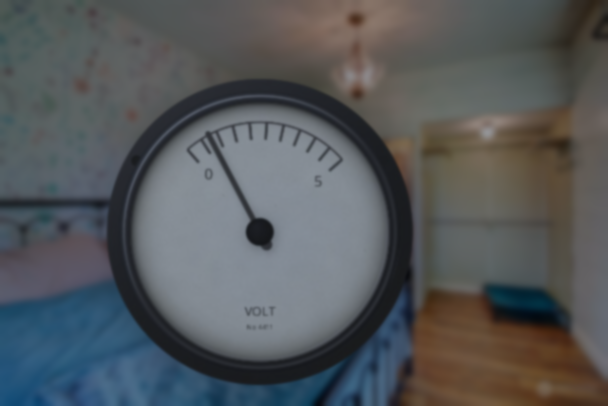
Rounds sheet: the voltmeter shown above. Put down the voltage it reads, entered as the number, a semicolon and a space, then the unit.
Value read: 0.75; V
